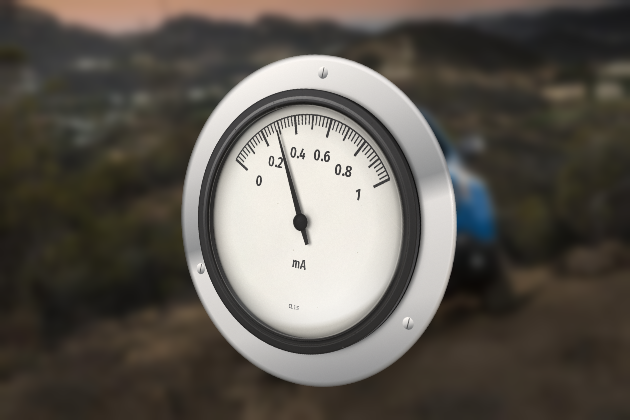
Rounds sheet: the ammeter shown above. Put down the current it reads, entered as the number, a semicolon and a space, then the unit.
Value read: 0.3; mA
